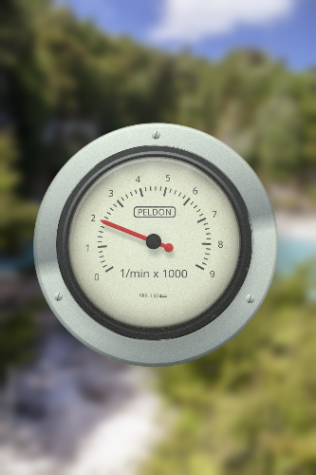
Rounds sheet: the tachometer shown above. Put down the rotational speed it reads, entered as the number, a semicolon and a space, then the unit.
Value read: 2000; rpm
